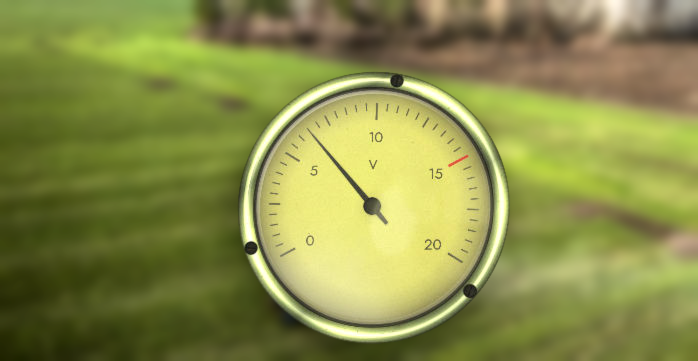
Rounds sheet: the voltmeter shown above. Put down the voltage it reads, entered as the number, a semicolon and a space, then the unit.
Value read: 6.5; V
